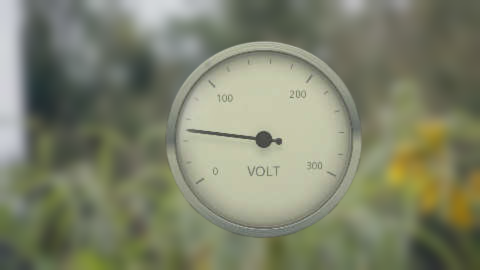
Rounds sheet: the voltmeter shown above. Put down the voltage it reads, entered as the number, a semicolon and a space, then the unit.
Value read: 50; V
